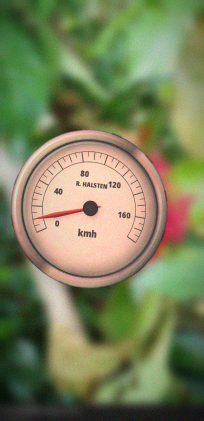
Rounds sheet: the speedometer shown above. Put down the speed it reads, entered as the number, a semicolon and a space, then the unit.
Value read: 10; km/h
